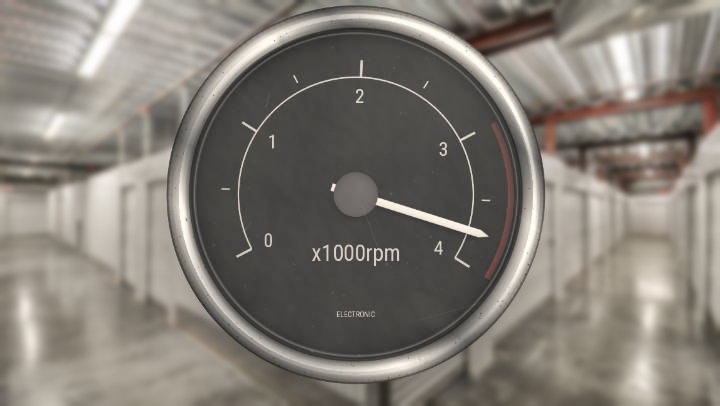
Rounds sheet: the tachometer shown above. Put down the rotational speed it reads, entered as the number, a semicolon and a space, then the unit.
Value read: 3750; rpm
